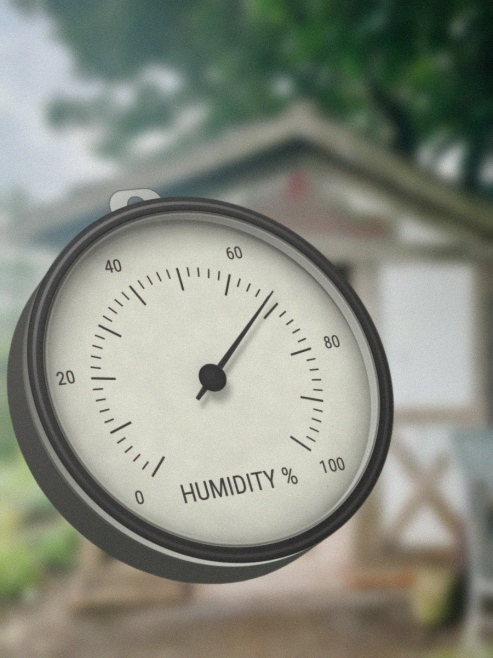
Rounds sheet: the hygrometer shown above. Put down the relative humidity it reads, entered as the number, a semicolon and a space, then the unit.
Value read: 68; %
